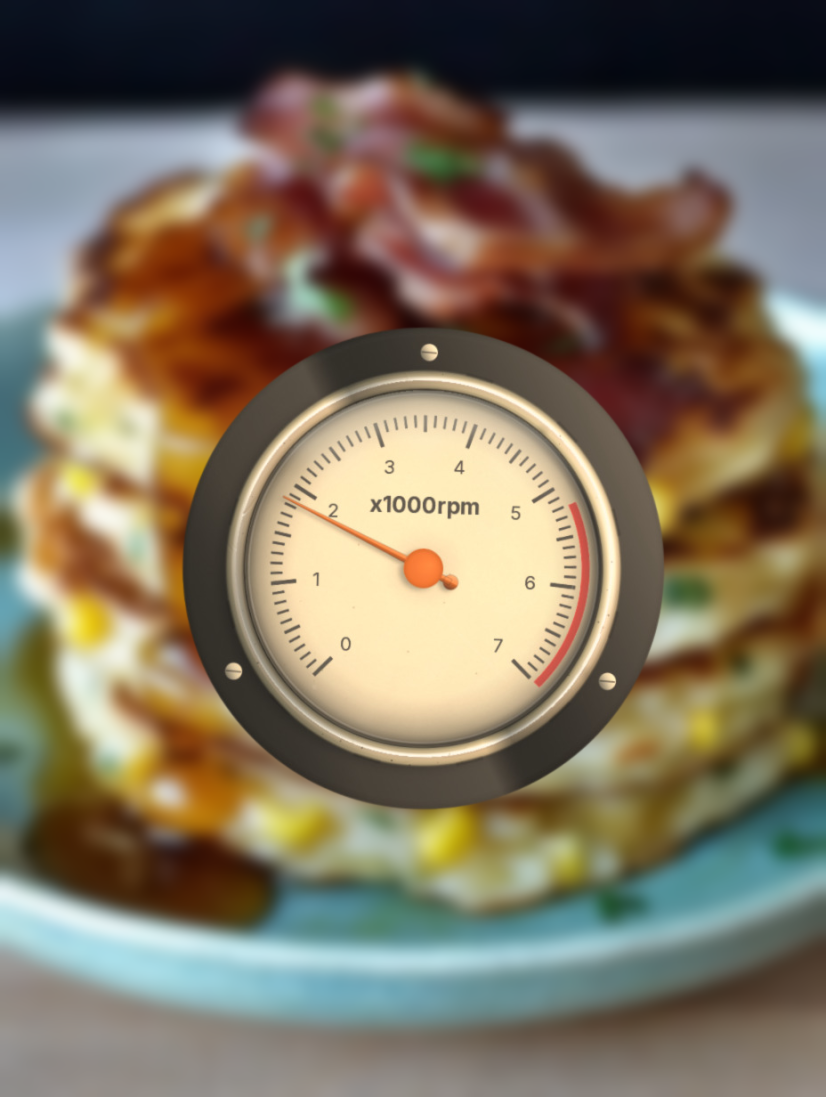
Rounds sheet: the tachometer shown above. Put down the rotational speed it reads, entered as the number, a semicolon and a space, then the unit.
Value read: 1850; rpm
